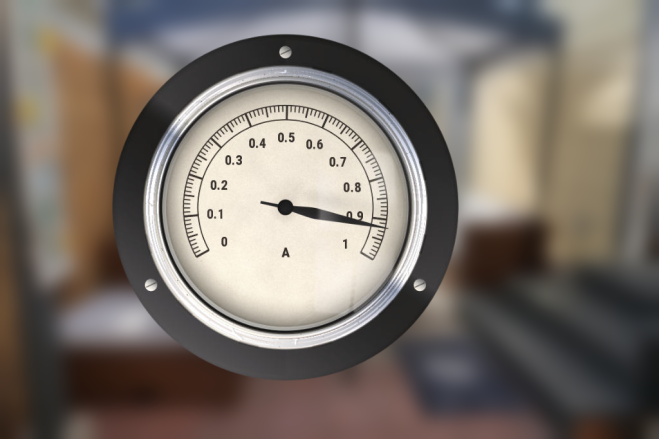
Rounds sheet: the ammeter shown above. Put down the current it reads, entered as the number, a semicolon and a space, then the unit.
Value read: 0.92; A
